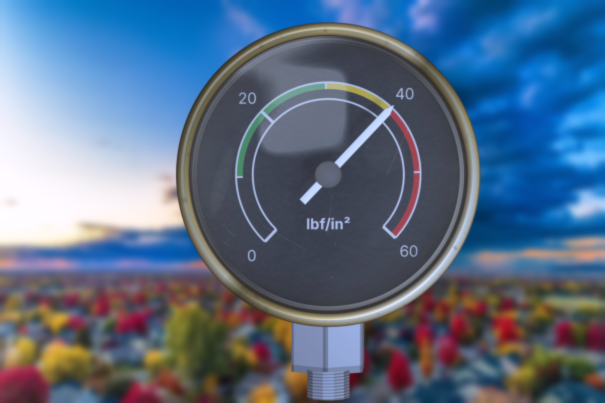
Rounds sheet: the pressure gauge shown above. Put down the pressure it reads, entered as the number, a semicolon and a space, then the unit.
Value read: 40; psi
